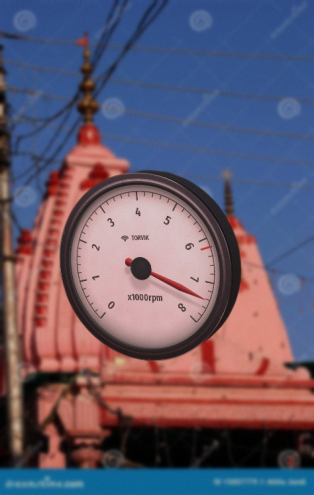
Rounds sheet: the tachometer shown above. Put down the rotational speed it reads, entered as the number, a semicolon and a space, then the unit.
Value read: 7400; rpm
